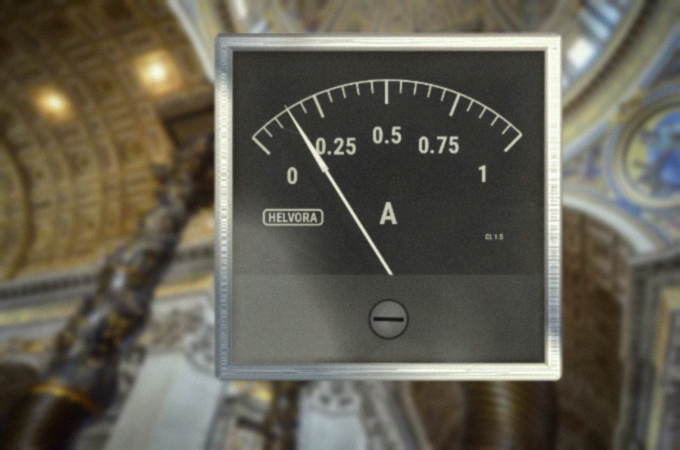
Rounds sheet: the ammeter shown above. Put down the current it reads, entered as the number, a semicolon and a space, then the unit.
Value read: 0.15; A
